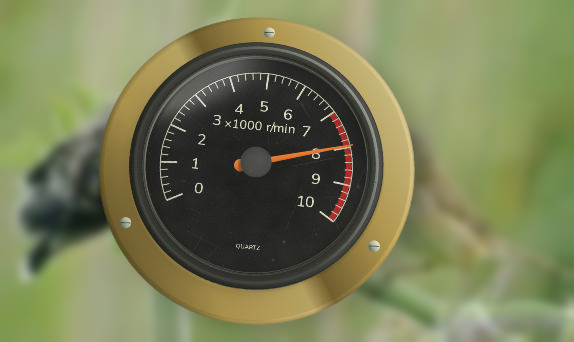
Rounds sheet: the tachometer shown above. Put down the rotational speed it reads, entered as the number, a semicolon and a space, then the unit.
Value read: 8000; rpm
